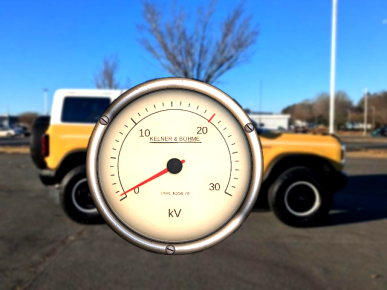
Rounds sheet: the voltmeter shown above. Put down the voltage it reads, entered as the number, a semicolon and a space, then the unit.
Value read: 0.5; kV
